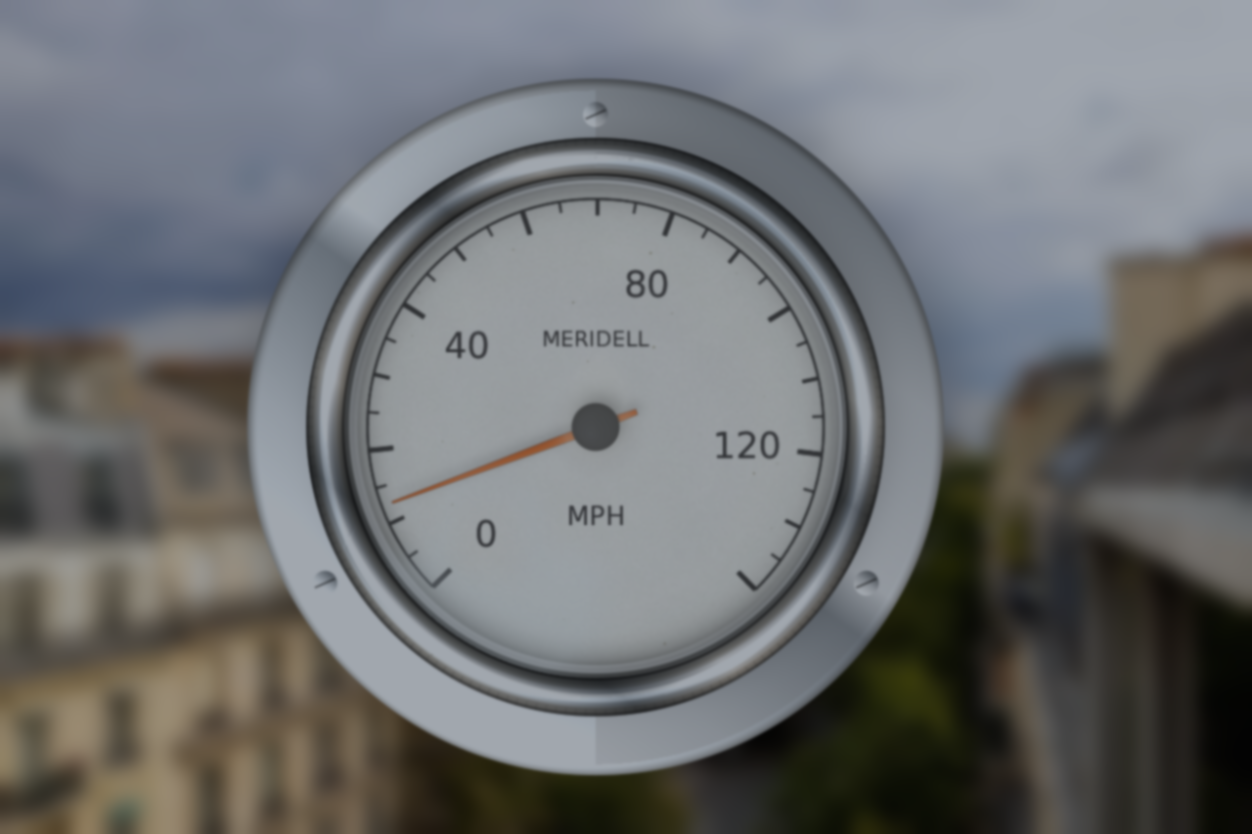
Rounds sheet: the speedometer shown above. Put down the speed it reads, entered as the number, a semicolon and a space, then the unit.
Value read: 12.5; mph
